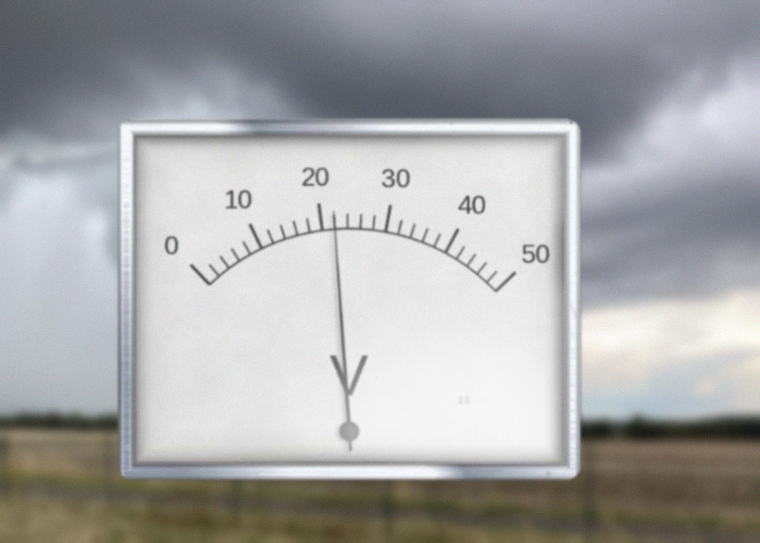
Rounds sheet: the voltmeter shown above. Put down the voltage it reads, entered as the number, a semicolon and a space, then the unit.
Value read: 22; V
